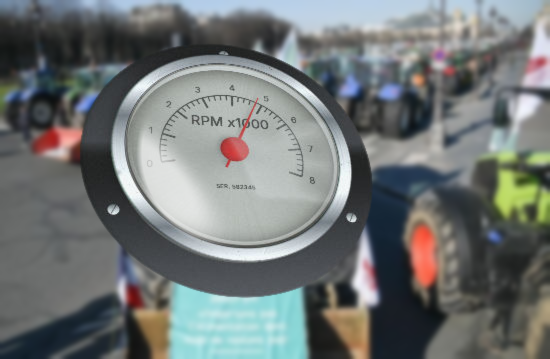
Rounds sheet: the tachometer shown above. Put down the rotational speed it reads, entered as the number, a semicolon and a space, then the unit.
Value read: 4800; rpm
